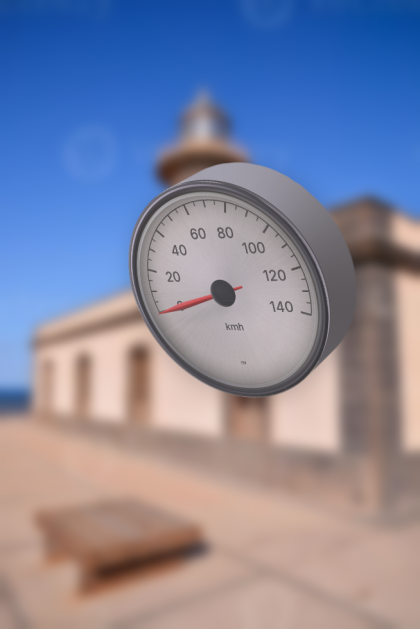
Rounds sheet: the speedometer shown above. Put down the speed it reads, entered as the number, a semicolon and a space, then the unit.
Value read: 0; km/h
